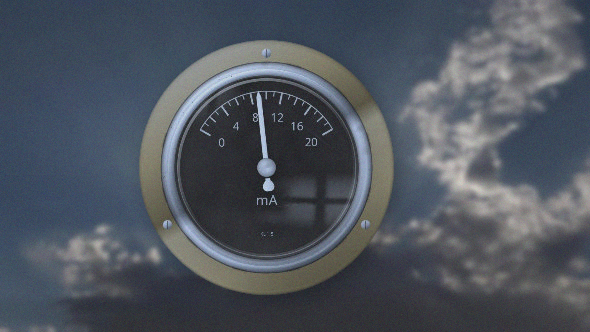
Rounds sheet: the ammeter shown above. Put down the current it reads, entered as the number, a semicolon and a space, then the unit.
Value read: 9; mA
